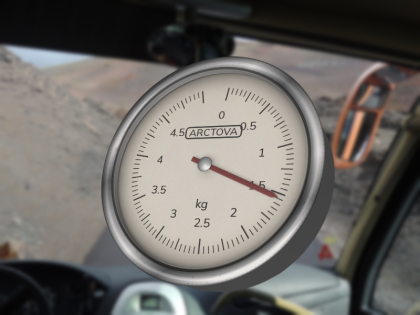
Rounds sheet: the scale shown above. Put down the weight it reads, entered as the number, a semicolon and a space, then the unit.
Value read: 1.55; kg
